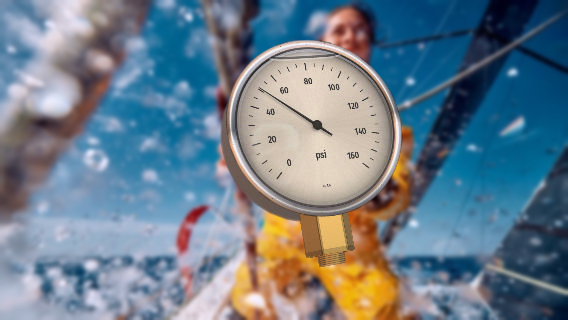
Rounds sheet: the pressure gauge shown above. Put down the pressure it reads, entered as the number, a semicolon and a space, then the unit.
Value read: 50; psi
